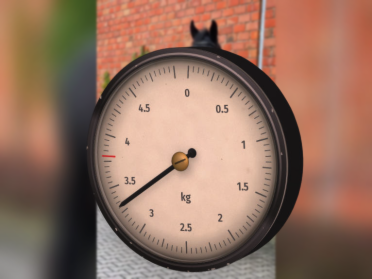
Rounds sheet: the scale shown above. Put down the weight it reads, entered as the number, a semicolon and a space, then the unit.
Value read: 3.3; kg
